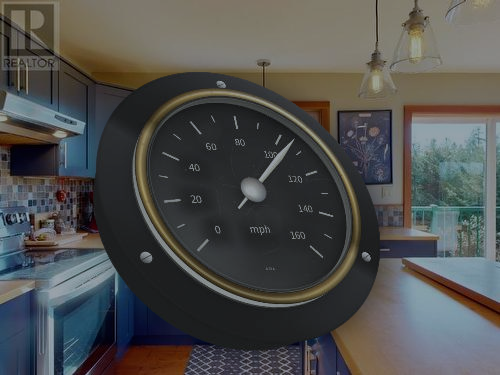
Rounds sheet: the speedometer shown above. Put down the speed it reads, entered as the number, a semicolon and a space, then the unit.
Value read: 105; mph
